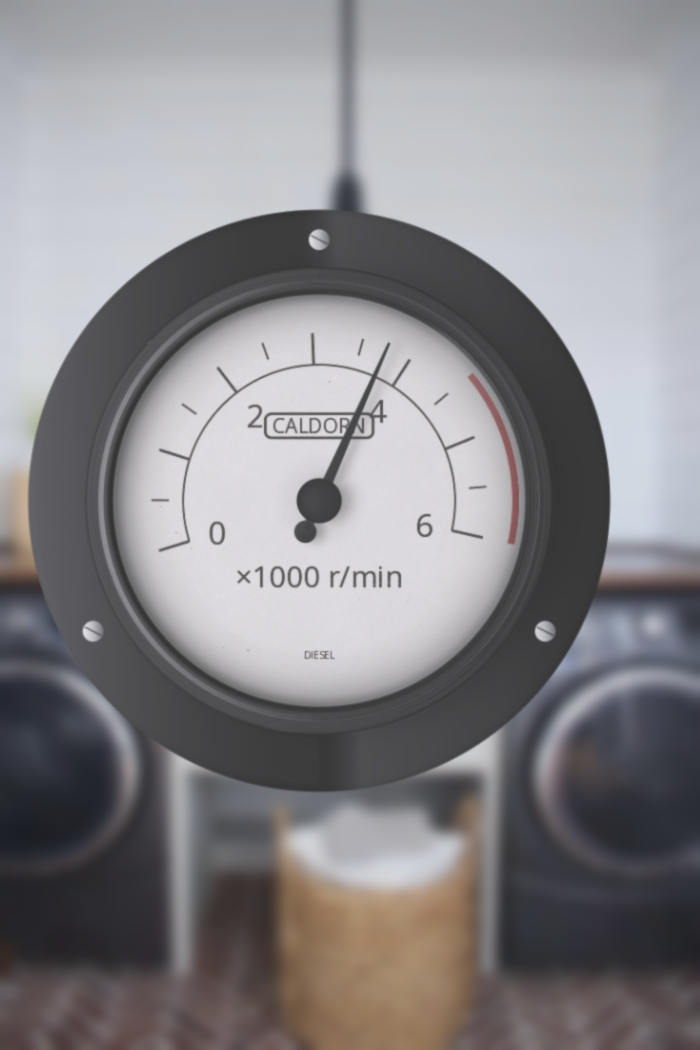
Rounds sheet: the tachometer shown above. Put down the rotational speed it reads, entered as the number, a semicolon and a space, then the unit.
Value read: 3750; rpm
